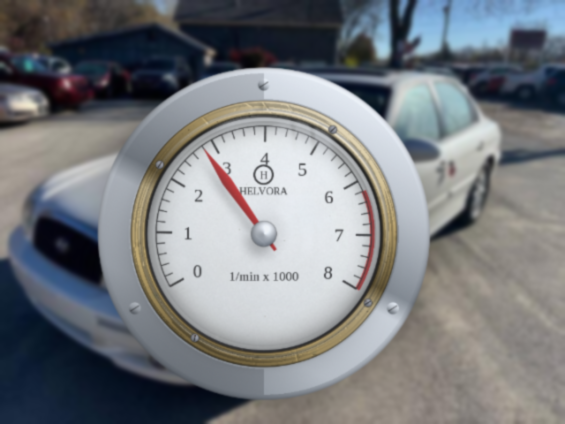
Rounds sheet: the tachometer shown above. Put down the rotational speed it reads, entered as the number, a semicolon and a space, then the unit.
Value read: 2800; rpm
